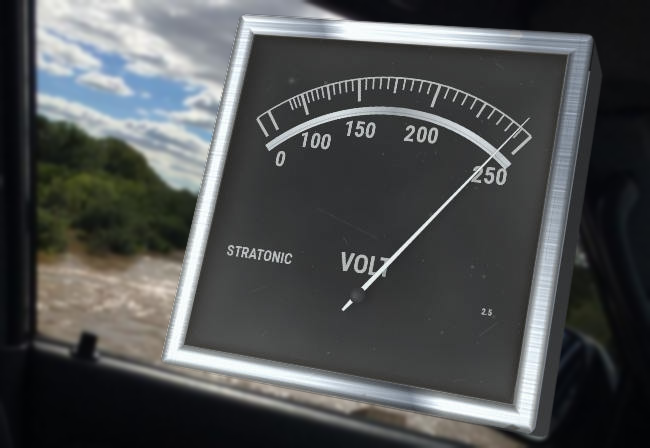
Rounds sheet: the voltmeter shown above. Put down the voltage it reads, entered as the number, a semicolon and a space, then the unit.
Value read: 245; V
